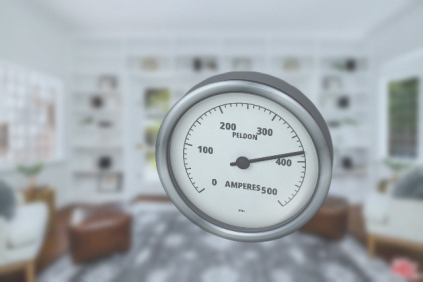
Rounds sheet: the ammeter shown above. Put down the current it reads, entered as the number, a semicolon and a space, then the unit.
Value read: 380; A
